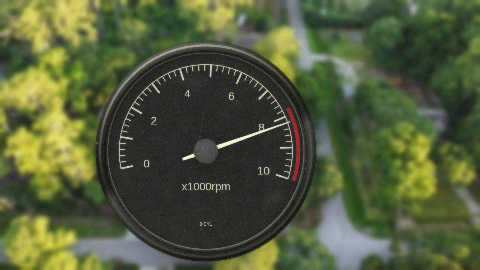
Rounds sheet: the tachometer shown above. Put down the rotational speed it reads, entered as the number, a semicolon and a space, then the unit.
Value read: 8200; rpm
